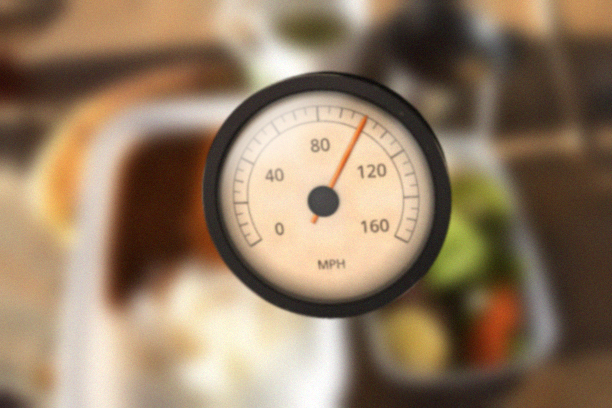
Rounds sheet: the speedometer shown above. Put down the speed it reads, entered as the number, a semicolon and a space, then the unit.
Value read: 100; mph
